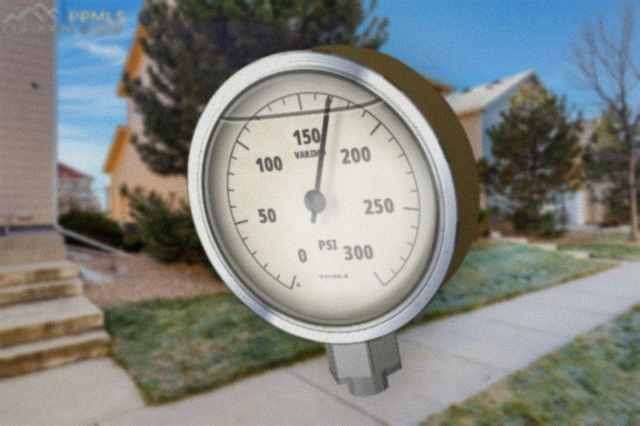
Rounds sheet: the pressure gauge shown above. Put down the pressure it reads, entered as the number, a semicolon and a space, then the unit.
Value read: 170; psi
